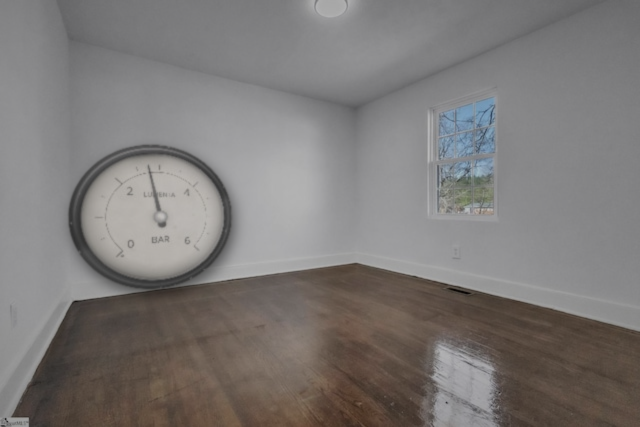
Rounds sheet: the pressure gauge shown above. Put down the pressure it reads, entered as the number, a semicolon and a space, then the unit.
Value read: 2.75; bar
